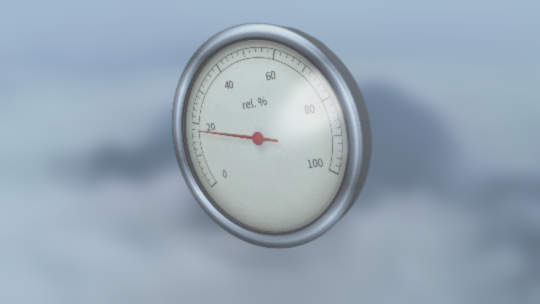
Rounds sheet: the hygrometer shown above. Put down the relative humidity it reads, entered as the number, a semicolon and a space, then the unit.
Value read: 18; %
